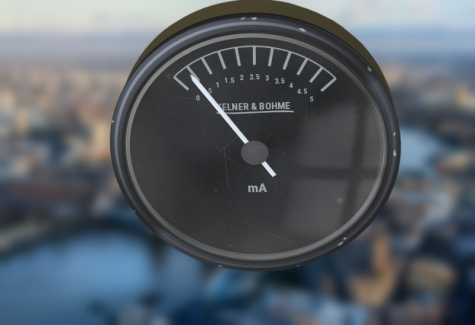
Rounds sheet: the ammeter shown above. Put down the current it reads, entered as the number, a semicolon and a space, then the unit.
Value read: 0.5; mA
